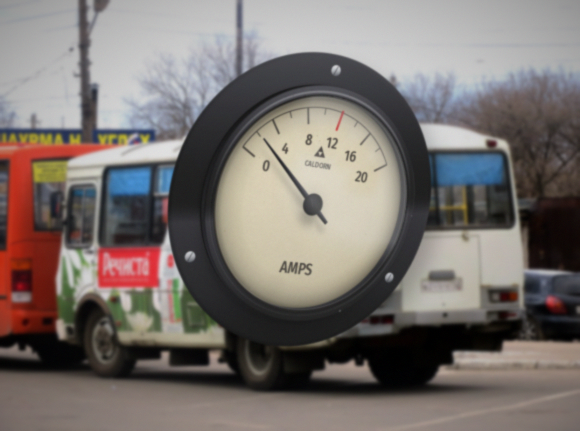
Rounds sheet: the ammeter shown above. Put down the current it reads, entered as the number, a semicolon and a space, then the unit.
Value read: 2; A
